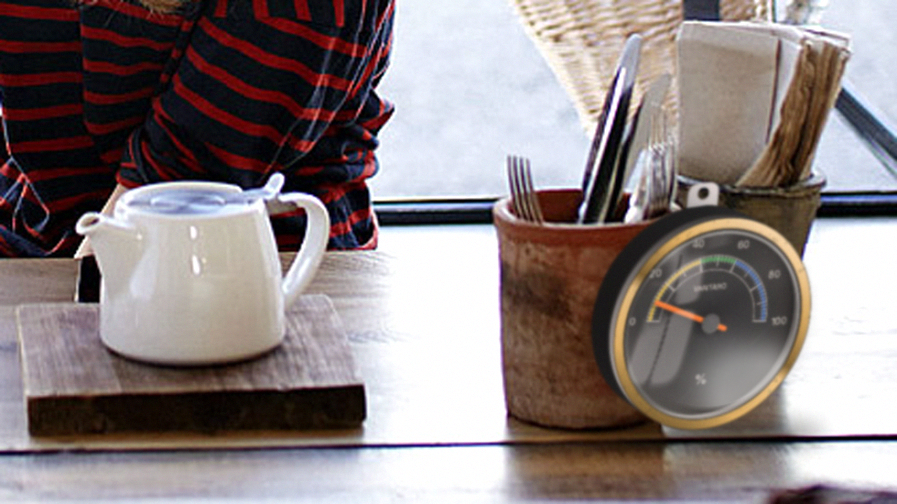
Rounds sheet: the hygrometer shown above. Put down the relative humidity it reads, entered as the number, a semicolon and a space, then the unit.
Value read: 10; %
